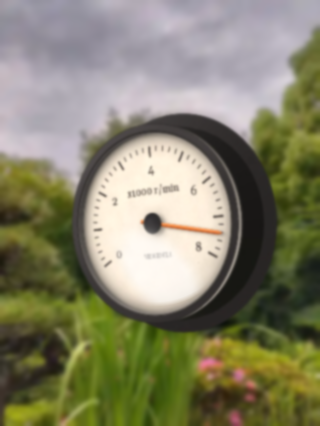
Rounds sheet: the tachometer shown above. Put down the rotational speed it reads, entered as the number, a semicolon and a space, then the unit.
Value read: 7400; rpm
